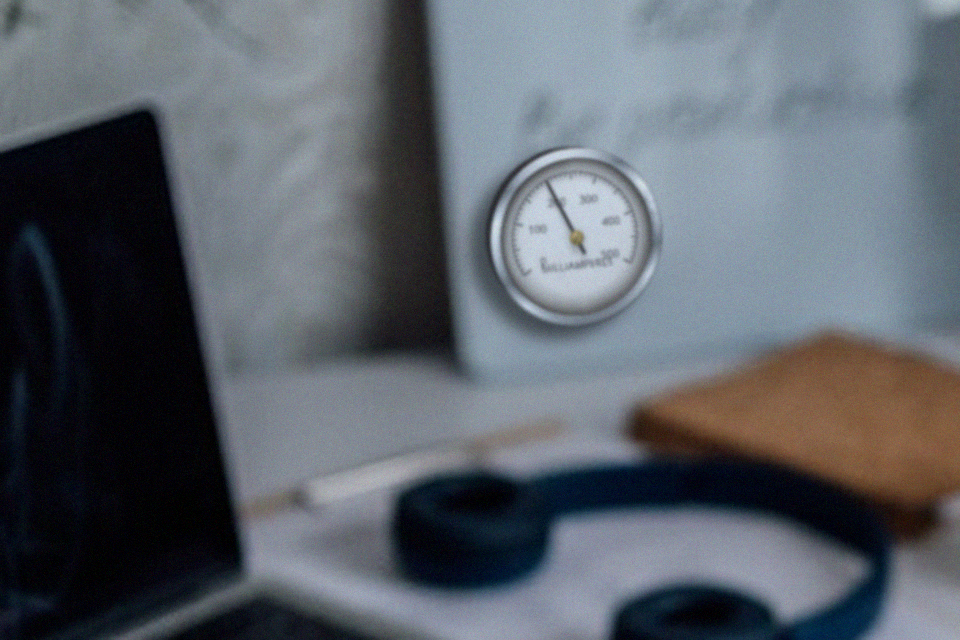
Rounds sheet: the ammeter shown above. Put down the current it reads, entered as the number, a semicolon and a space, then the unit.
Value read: 200; mA
